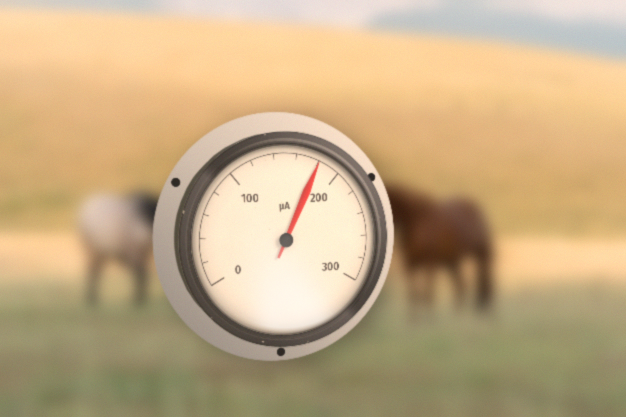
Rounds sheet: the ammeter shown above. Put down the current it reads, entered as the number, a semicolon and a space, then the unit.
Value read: 180; µA
